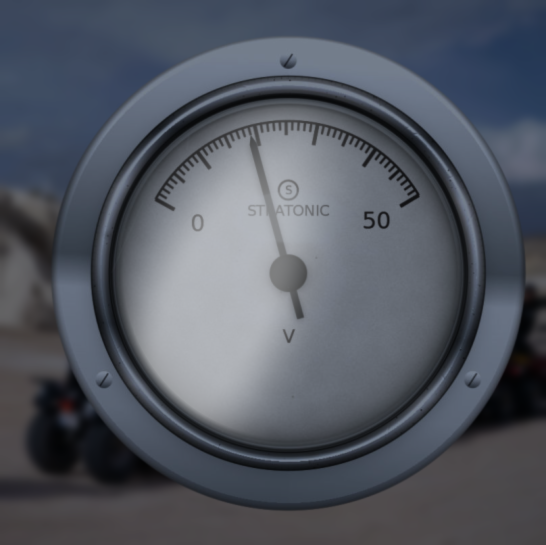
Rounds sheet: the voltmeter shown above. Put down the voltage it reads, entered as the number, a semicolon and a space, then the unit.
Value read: 19; V
